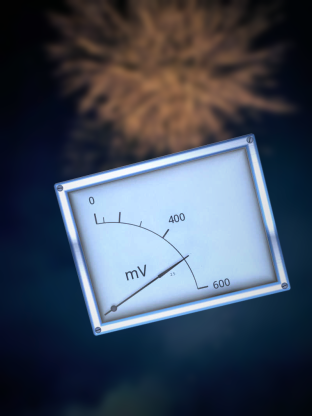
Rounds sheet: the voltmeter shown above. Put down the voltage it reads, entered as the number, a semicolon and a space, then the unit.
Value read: 500; mV
